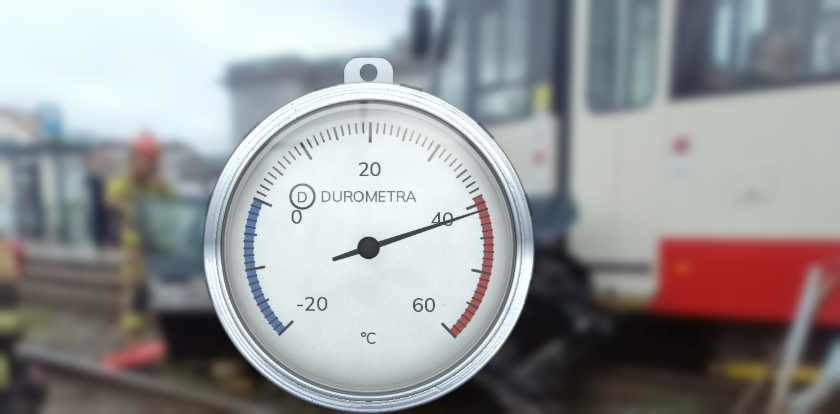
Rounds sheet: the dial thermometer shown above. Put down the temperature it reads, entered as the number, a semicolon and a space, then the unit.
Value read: 41; °C
